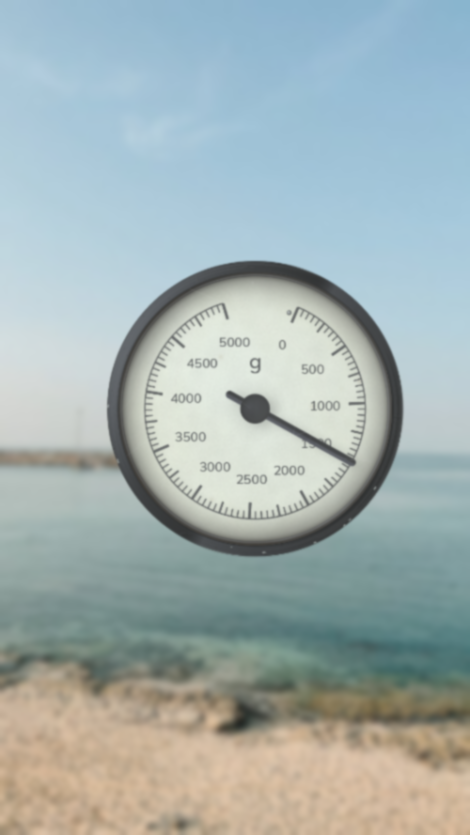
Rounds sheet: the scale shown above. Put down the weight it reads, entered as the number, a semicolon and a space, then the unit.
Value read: 1500; g
